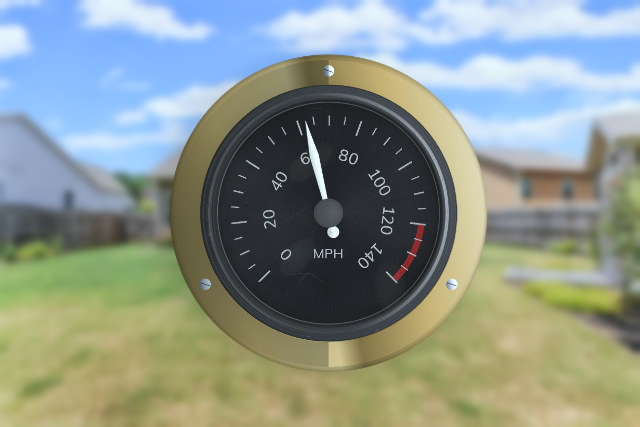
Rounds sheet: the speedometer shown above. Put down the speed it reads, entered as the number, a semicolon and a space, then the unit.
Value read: 62.5; mph
